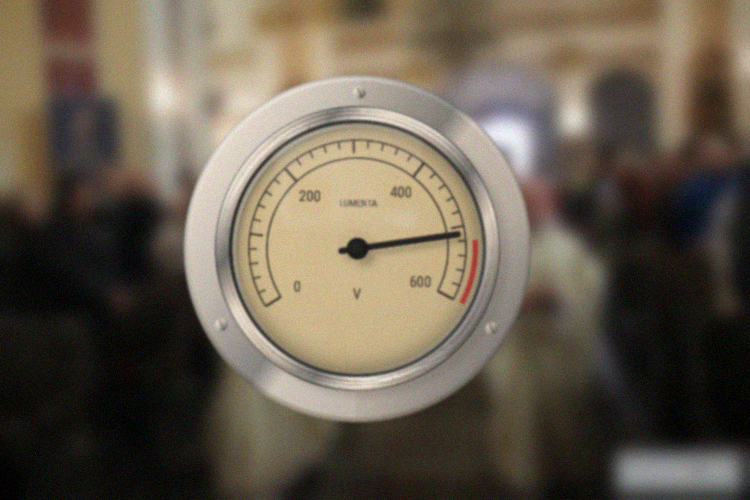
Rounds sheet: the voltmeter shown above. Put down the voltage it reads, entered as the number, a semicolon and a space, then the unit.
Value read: 510; V
